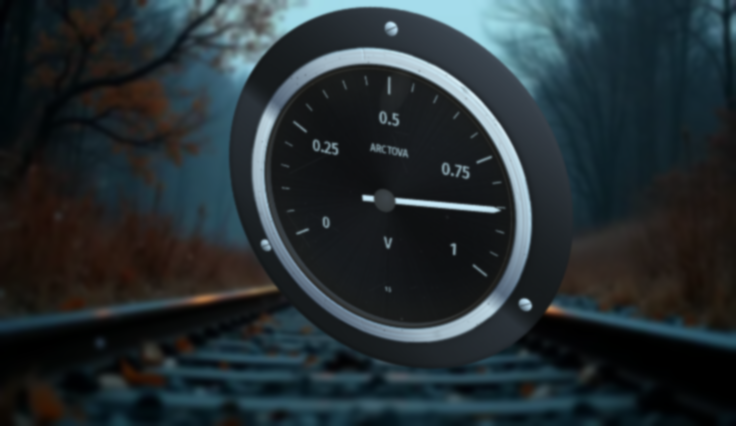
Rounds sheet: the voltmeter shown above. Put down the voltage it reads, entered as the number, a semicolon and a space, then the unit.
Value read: 0.85; V
